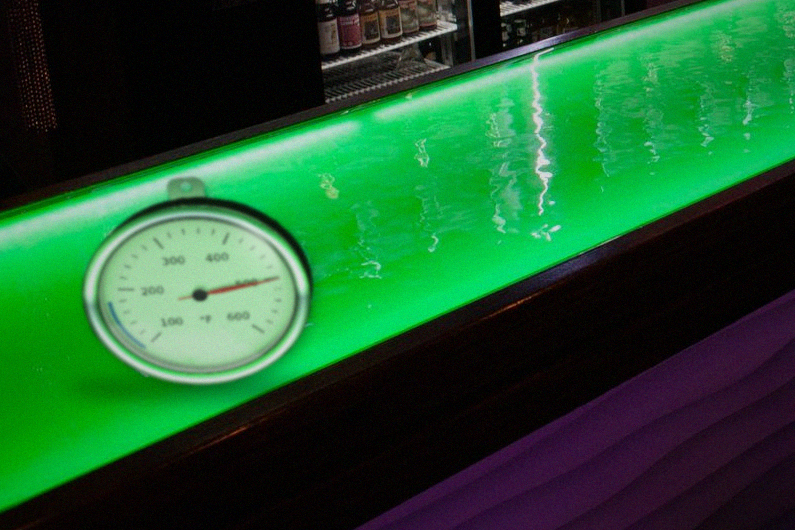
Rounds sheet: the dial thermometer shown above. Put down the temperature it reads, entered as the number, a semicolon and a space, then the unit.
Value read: 500; °F
